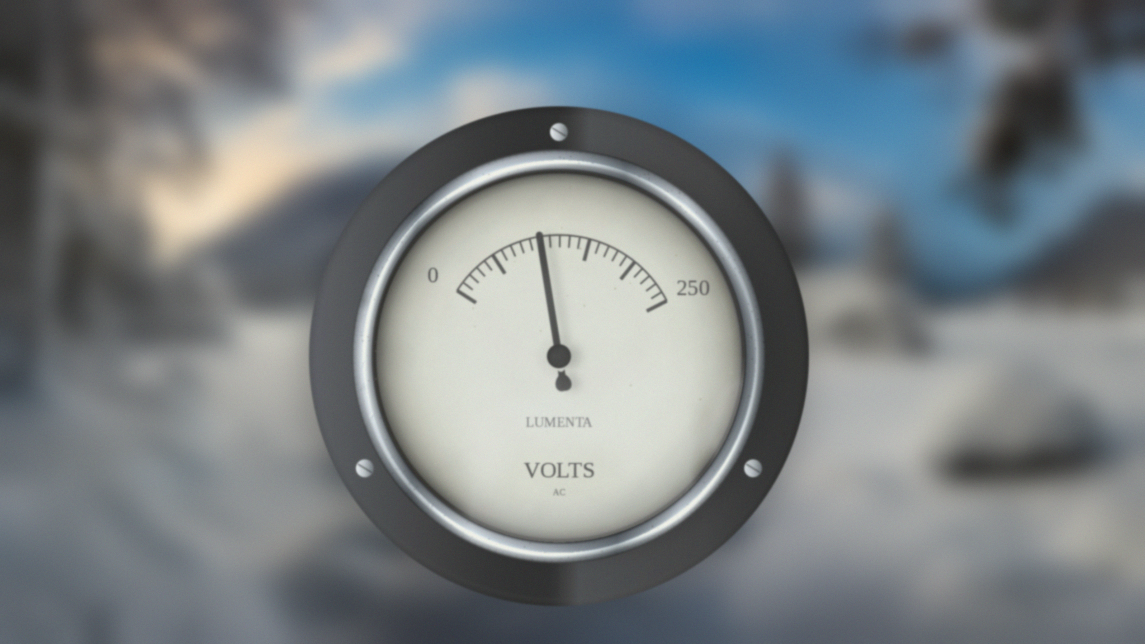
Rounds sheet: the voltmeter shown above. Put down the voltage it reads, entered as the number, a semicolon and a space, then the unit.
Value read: 100; V
